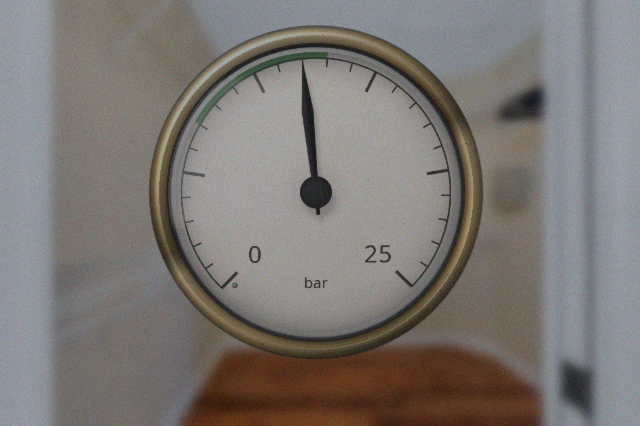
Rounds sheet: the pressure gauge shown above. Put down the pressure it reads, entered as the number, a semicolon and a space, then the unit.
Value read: 12; bar
